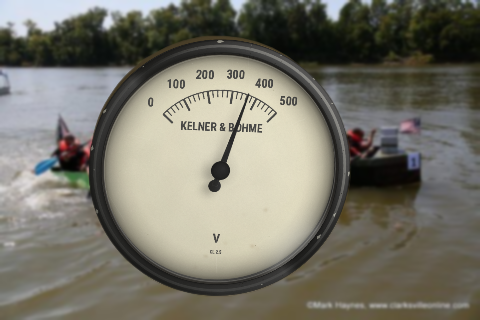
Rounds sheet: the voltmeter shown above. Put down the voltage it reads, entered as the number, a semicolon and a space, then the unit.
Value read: 360; V
